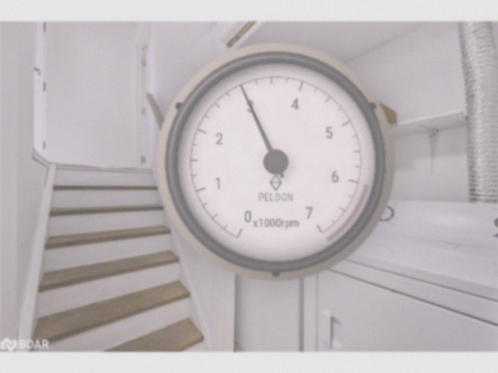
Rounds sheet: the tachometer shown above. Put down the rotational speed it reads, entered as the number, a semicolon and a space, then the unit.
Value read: 3000; rpm
